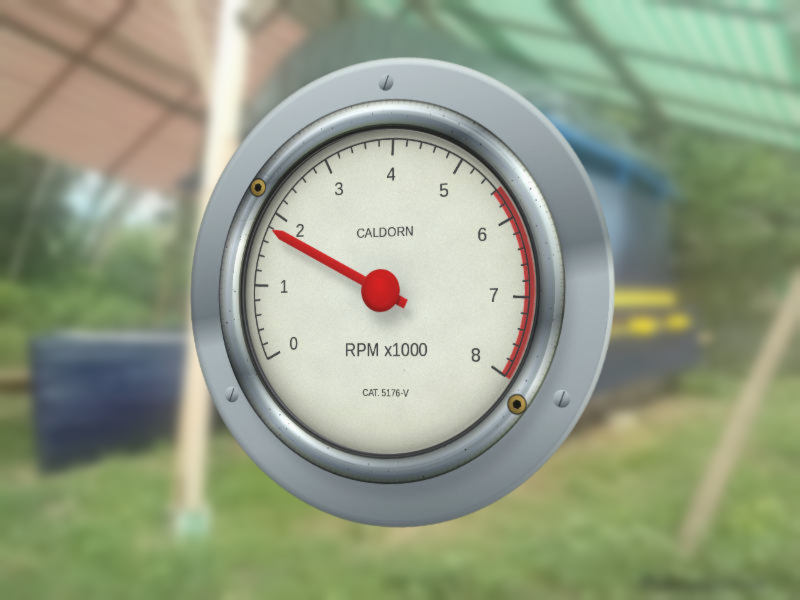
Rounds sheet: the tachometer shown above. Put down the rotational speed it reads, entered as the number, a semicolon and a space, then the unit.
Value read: 1800; rpm
